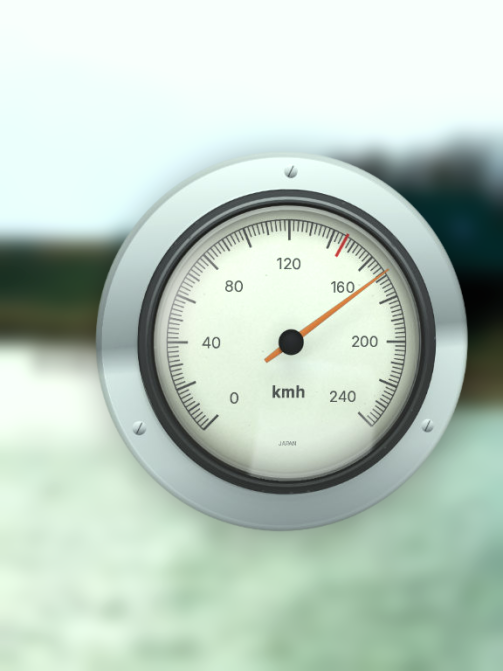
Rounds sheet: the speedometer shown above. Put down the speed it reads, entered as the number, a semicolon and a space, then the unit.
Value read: 168; km/h
